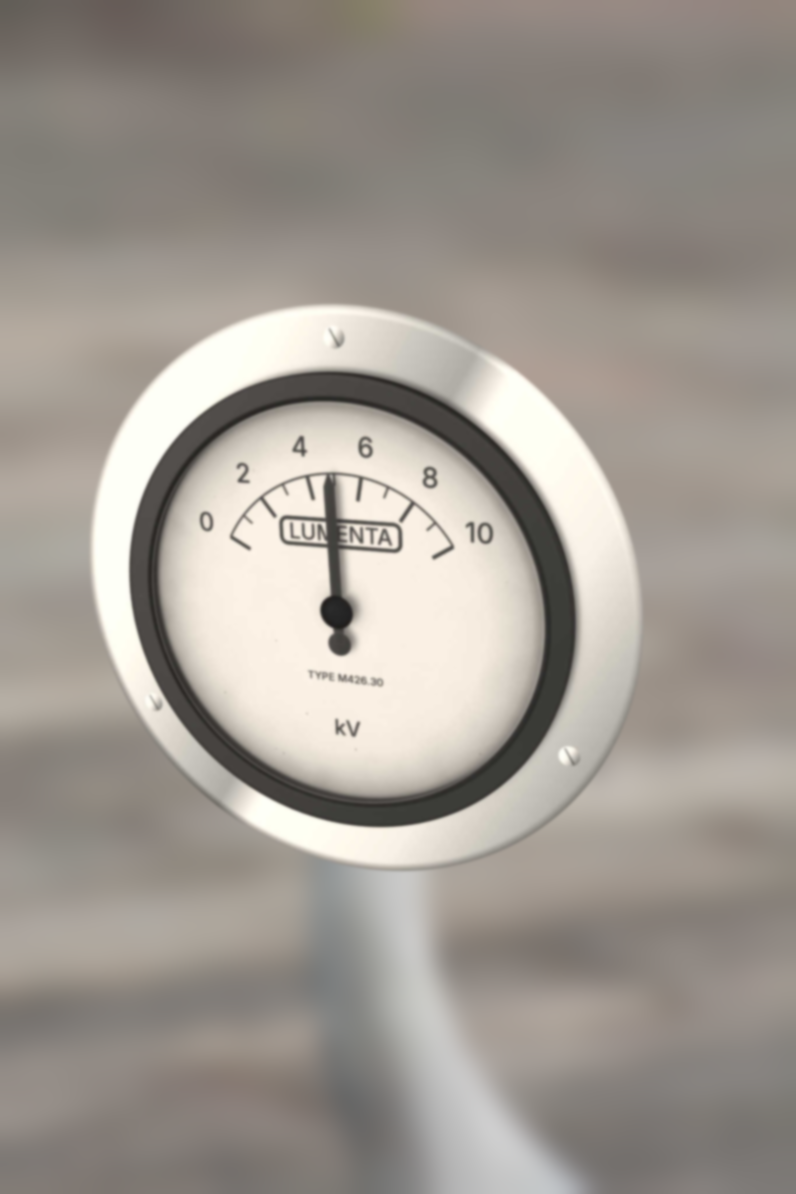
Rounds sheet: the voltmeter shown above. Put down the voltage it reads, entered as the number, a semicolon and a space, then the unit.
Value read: 5; kV
